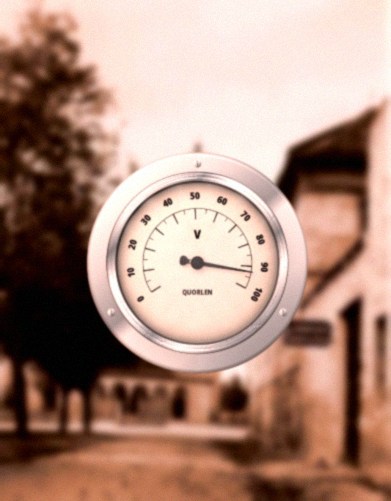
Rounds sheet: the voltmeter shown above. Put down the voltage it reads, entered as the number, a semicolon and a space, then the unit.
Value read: 92.5; V
